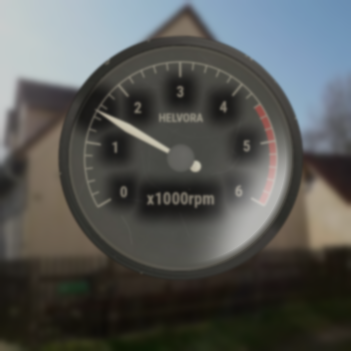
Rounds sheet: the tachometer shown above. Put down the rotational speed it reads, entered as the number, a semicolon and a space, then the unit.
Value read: 1500; rpm
